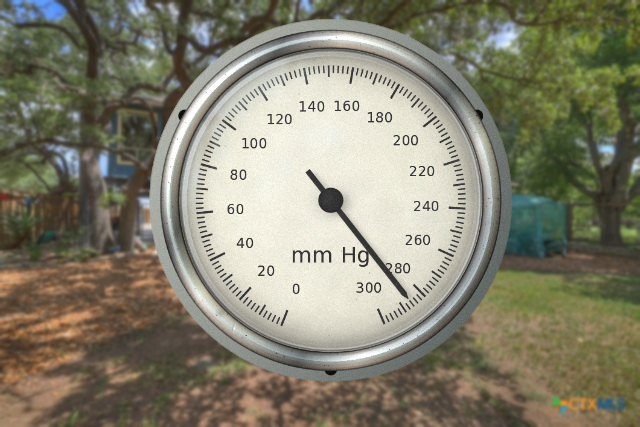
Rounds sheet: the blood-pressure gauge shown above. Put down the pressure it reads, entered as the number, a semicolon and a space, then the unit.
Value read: 286; mmHg
